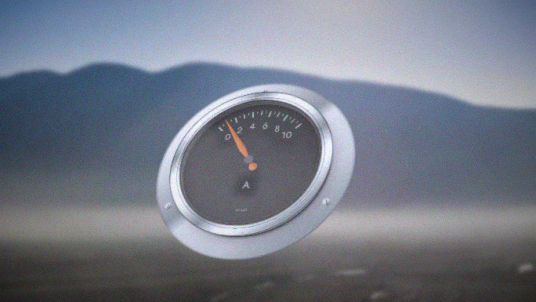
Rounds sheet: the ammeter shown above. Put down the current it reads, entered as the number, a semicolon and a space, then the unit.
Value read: 1; A
